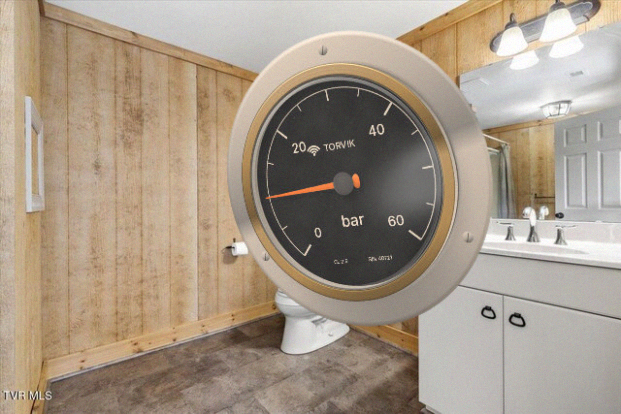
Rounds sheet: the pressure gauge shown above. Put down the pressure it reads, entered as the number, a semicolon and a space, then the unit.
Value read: 10; bar
